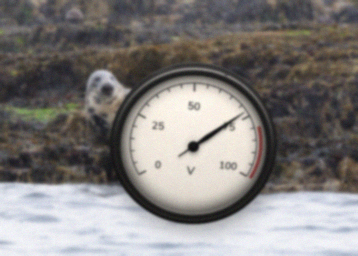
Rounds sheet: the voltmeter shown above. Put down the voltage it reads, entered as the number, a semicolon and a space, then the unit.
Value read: 72.5; V
